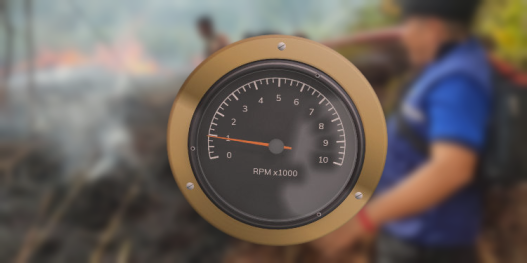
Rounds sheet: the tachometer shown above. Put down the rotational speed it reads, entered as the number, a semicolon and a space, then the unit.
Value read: 1000; rpm
